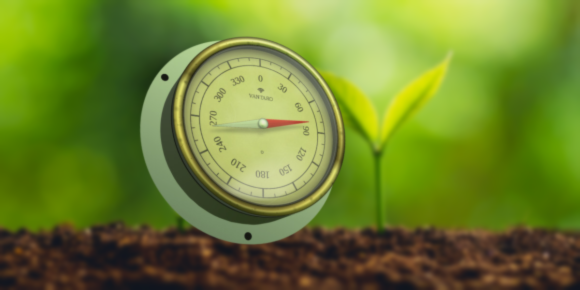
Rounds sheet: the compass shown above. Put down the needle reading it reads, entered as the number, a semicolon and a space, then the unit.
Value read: 80; °
